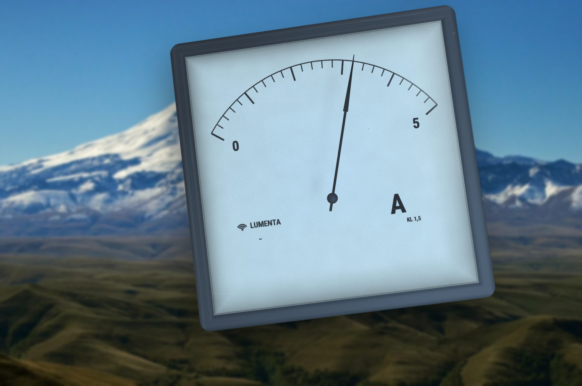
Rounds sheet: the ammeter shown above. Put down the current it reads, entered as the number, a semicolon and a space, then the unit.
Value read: 3.2; A
